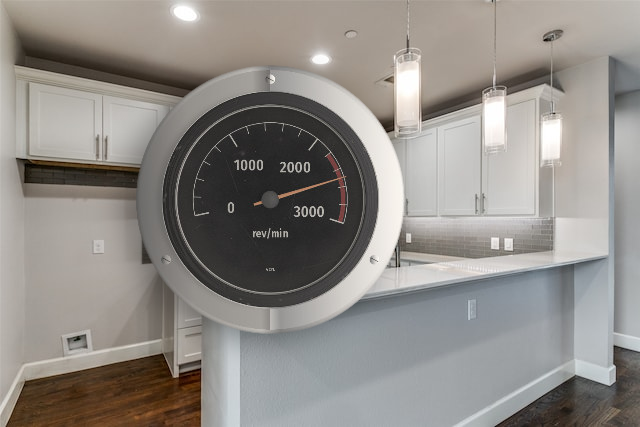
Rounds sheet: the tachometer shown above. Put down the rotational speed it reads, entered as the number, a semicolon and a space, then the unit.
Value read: 2500; rpm
